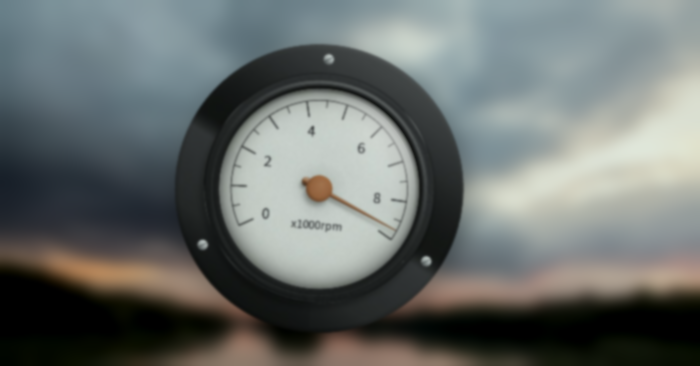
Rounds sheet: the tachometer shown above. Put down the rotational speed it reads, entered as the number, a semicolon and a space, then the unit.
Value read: 8750; rpm
